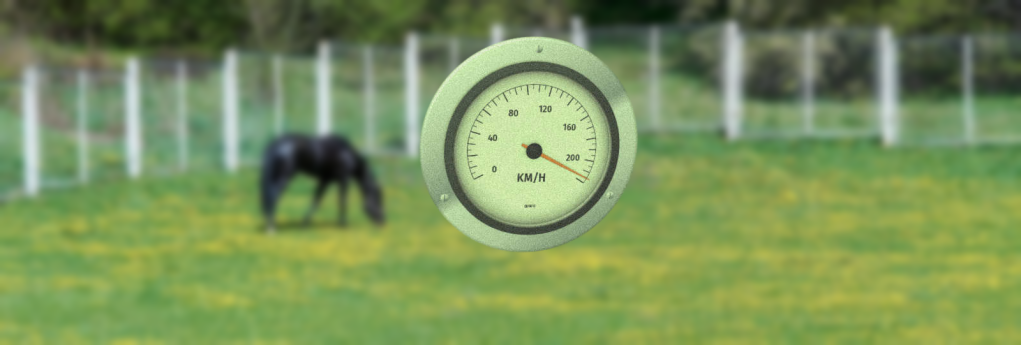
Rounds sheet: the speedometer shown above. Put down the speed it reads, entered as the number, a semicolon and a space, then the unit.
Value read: 215; km/h
